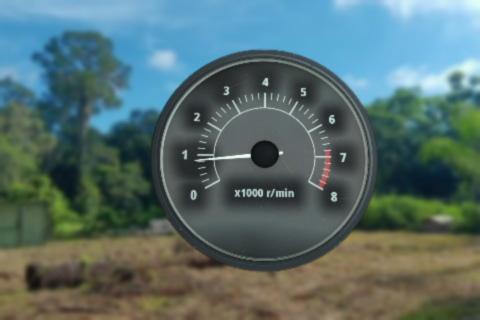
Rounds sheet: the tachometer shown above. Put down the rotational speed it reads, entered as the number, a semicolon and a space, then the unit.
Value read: 800; rpm
